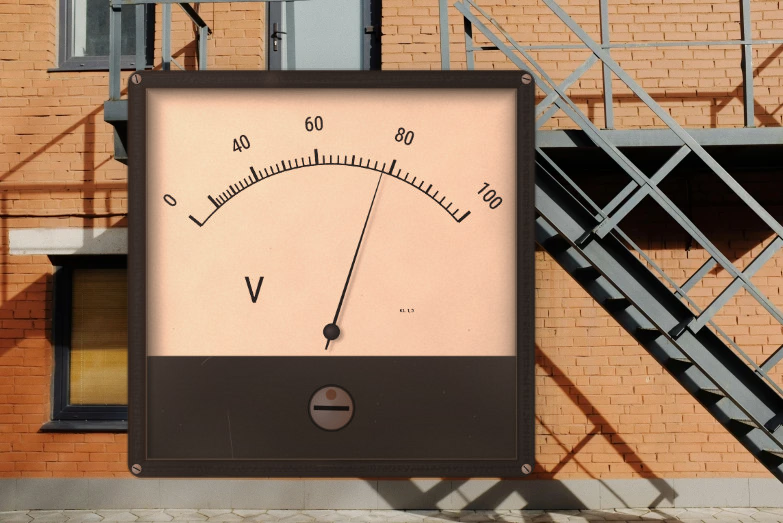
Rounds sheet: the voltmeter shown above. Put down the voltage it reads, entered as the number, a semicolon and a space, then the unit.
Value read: 78; V
